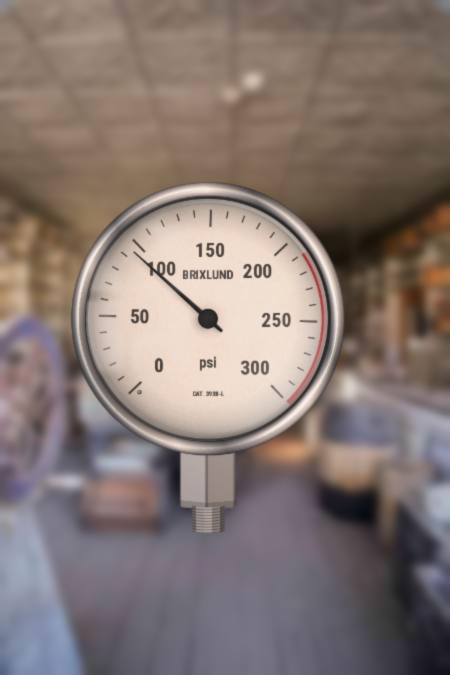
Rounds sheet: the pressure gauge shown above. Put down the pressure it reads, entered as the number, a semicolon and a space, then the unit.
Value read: 95; psi
